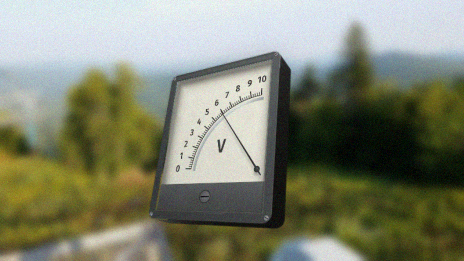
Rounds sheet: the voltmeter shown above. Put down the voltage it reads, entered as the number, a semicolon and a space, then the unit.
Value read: 6; V
